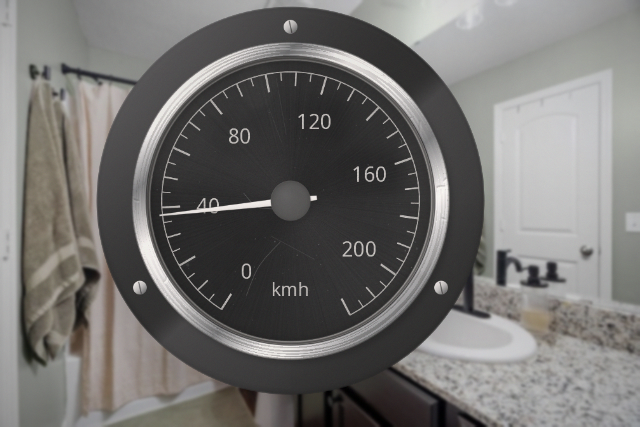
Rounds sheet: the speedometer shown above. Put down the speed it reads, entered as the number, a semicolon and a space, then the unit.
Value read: 37.5; km/h
